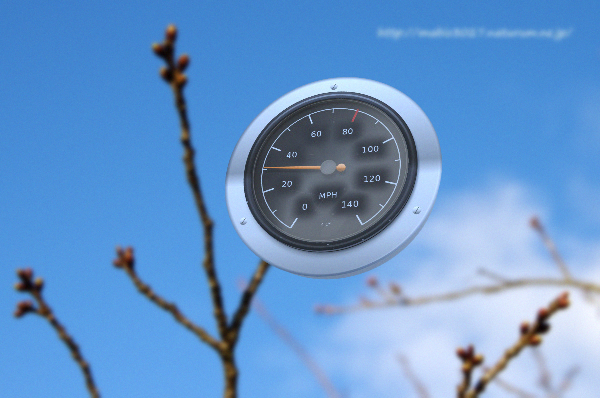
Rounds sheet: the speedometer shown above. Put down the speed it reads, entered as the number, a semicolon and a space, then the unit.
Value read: 30; mph
